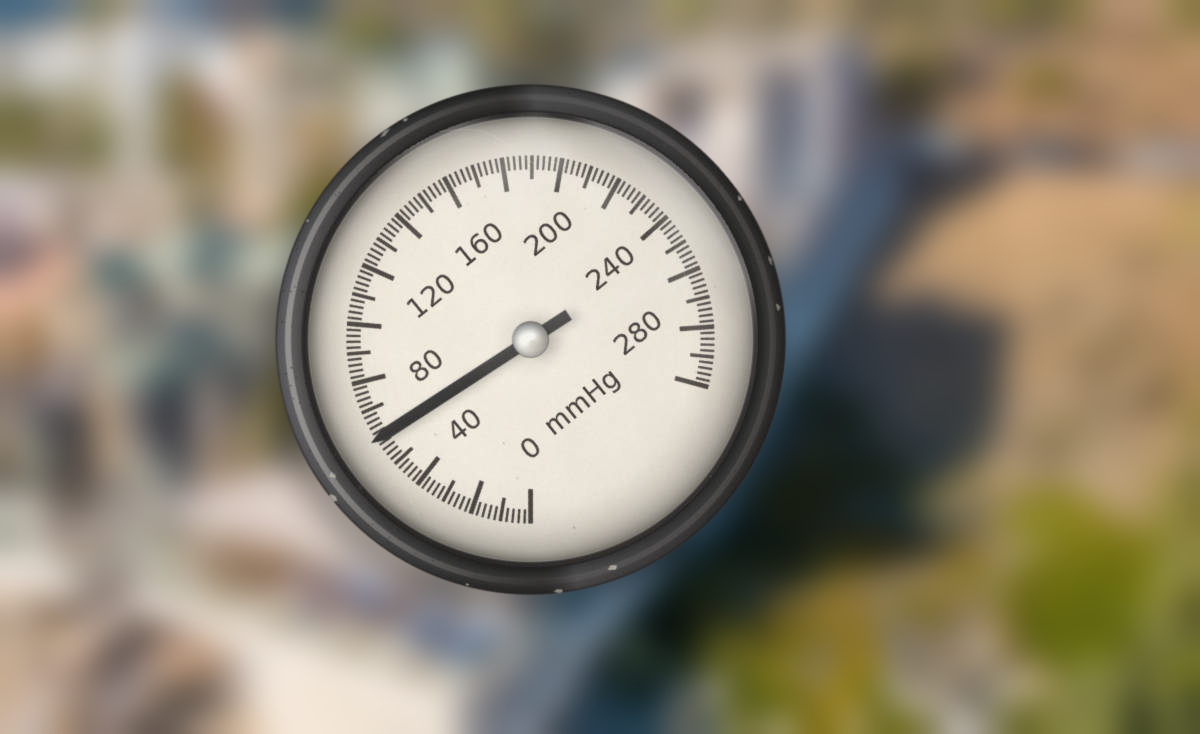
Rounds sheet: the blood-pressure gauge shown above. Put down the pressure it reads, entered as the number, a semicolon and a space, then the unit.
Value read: 60; mmHg
